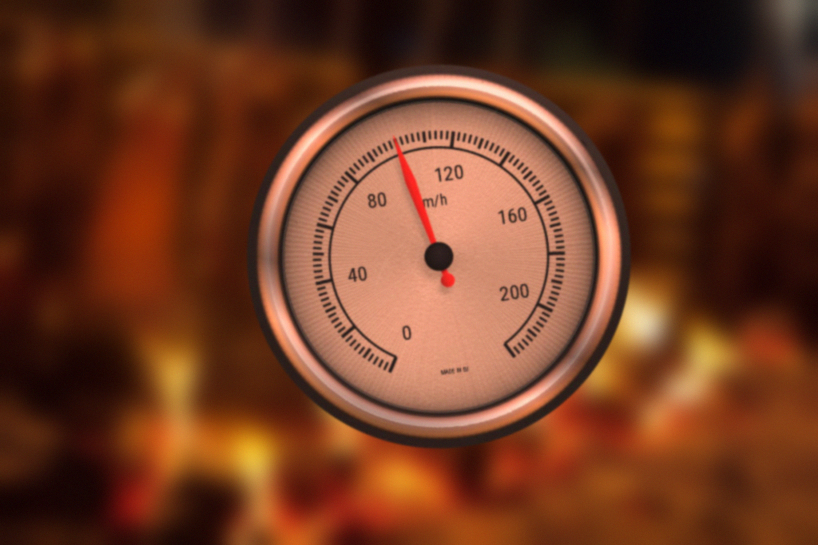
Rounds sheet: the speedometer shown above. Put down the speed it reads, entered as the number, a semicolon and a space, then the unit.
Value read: 100; km/h
